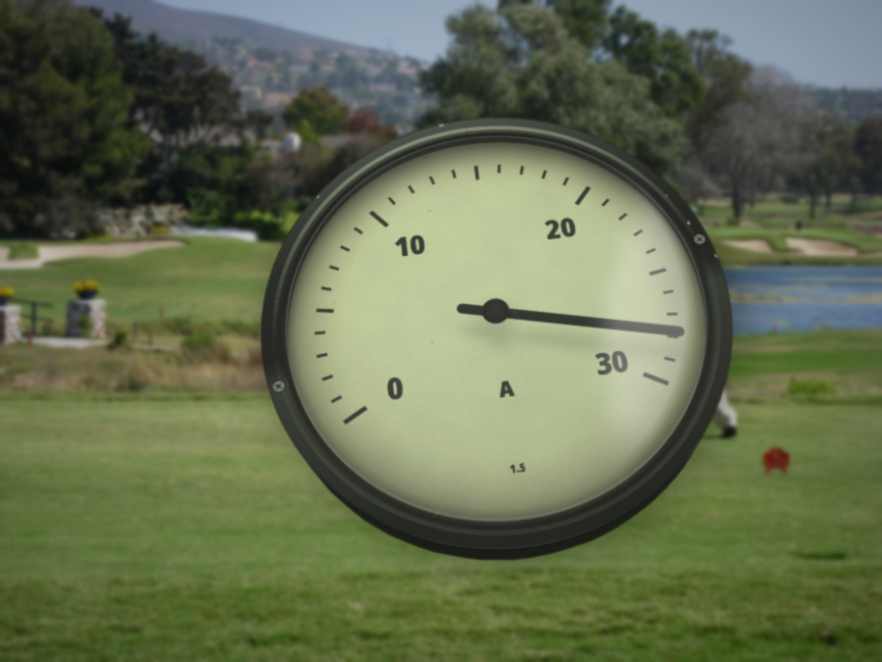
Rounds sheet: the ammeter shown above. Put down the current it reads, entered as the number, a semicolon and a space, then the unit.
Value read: 28; A
